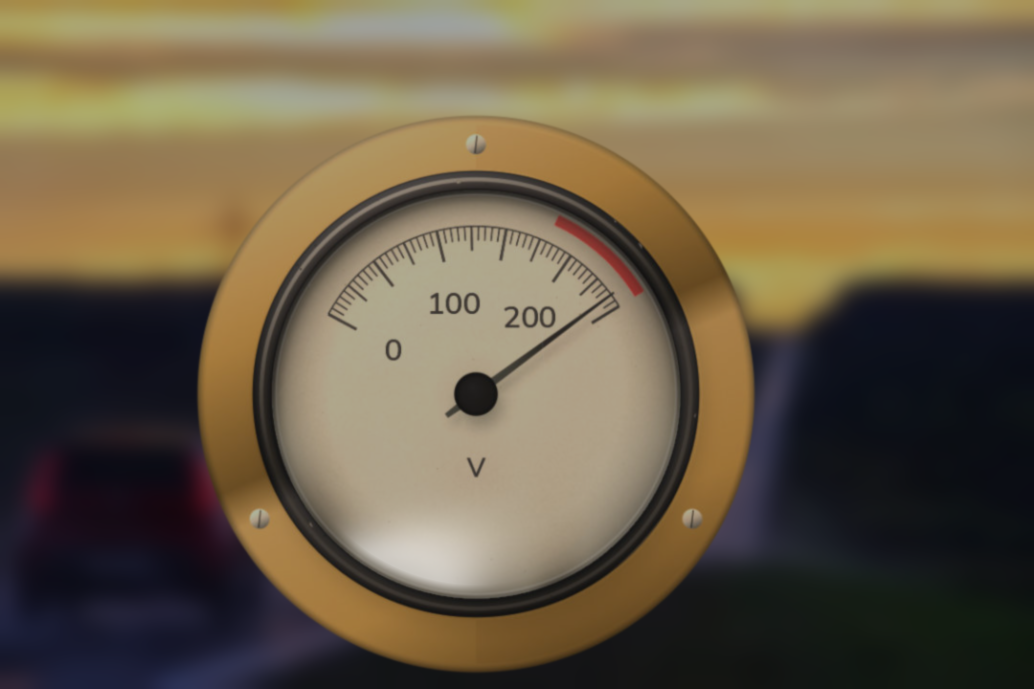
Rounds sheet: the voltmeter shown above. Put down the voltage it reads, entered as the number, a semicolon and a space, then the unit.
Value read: 240; V
